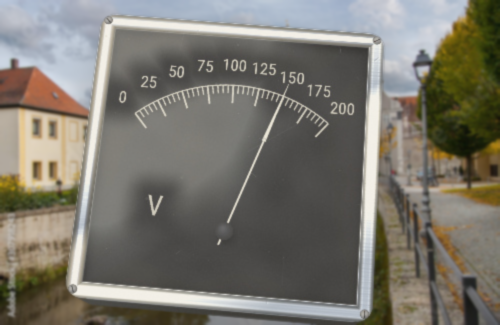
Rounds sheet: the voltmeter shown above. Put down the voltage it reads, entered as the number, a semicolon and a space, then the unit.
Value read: 150; V
